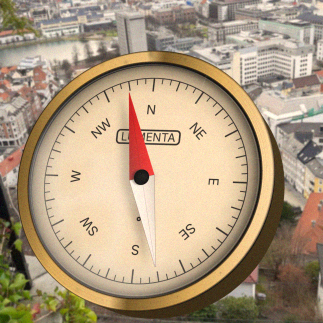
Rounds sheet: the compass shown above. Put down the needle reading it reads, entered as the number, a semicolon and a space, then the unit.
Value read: 345; °
